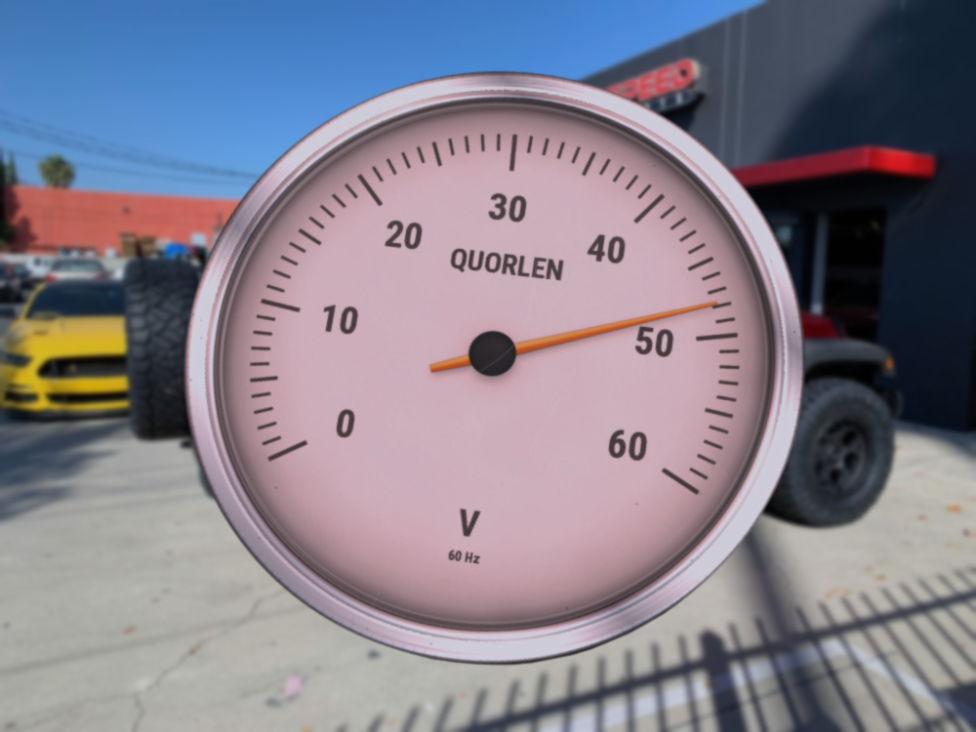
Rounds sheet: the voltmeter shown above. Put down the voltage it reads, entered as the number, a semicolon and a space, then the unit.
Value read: 48; V
